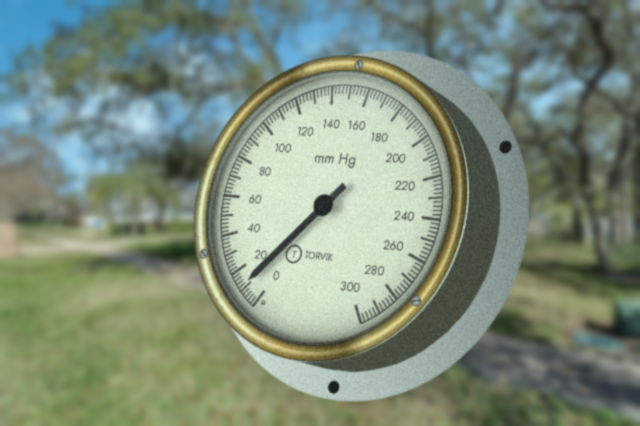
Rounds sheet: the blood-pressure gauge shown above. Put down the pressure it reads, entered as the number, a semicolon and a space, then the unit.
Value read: 10; mmHg
